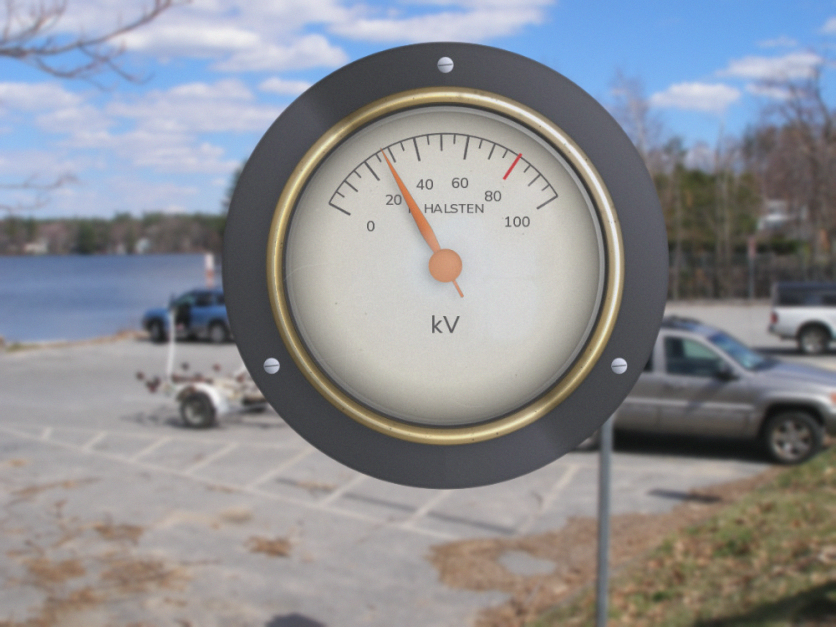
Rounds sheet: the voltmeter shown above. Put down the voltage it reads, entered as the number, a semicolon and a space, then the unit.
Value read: 27.5; kV
